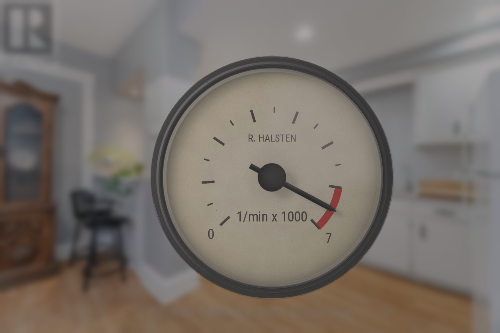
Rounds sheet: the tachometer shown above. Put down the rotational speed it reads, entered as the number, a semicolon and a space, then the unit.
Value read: 6500; rpm
